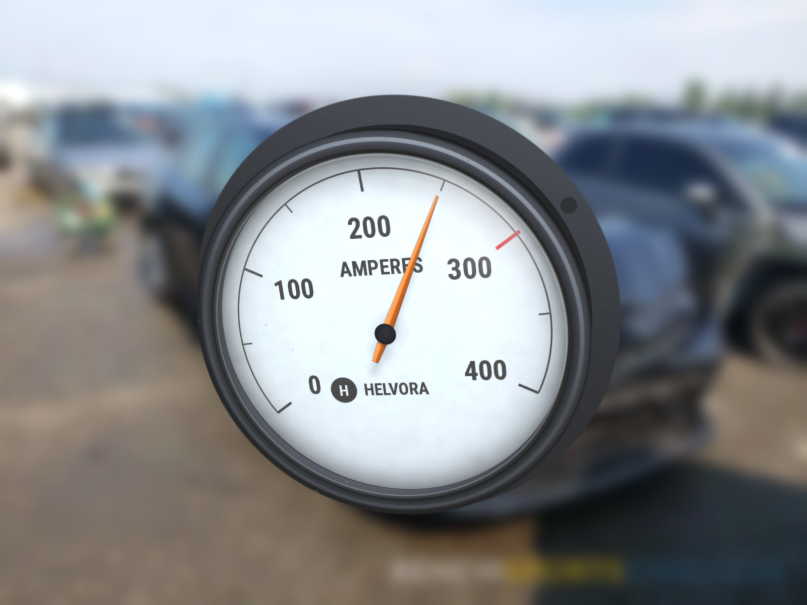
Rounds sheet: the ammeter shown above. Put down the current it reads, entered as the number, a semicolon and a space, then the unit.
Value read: 250; A
